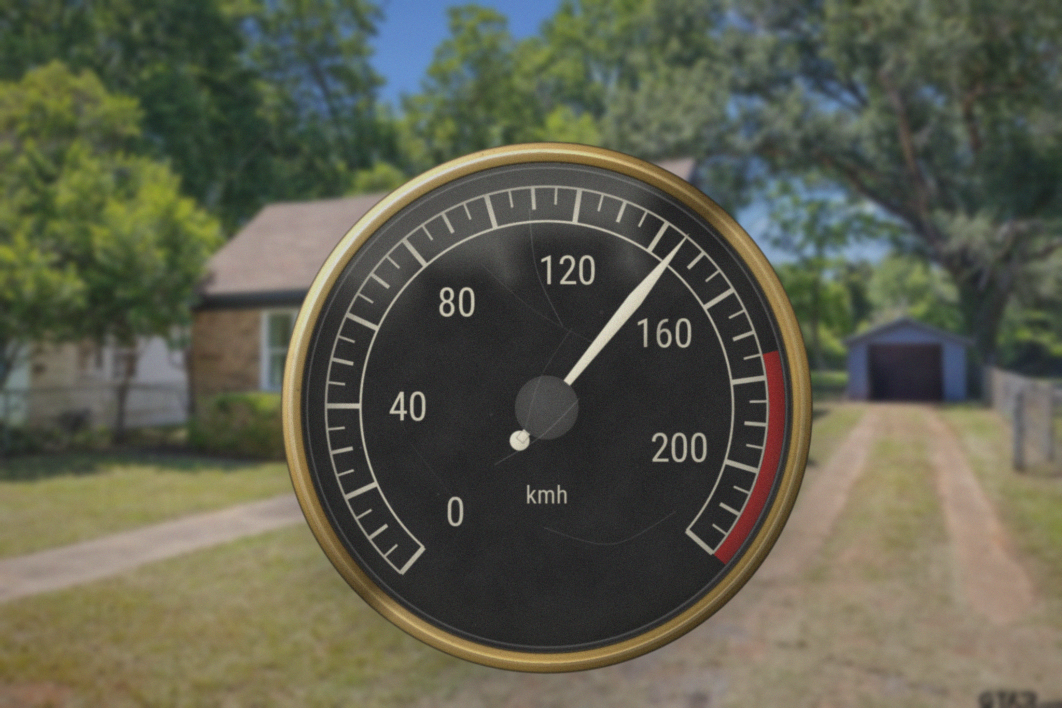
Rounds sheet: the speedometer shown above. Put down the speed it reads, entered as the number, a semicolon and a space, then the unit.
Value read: 145; km/h
